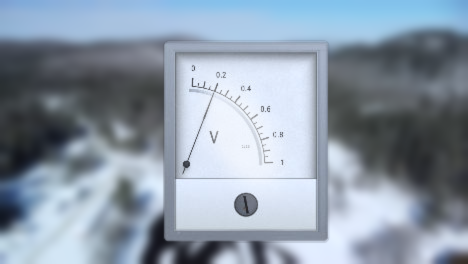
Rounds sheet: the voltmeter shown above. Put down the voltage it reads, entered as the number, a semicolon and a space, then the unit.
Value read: 0.2; V
